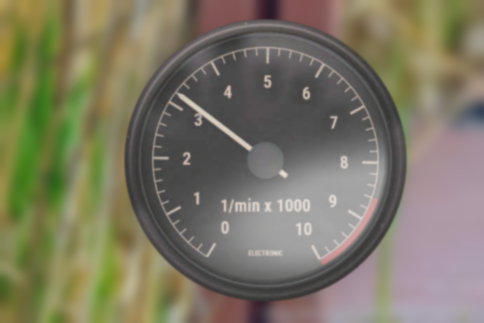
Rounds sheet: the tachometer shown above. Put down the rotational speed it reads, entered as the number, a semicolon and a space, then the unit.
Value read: 3200; rpm
